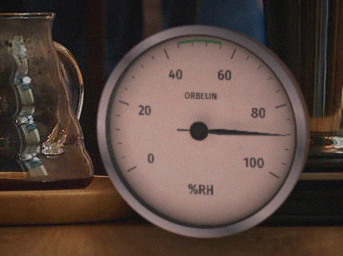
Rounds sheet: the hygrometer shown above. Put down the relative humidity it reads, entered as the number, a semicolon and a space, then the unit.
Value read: 88; %
